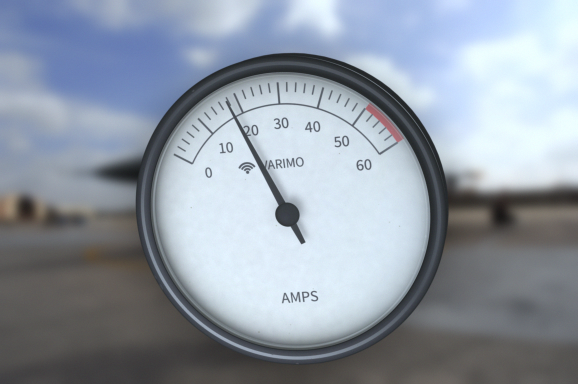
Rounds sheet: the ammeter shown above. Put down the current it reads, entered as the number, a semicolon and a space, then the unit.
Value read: 18; A
